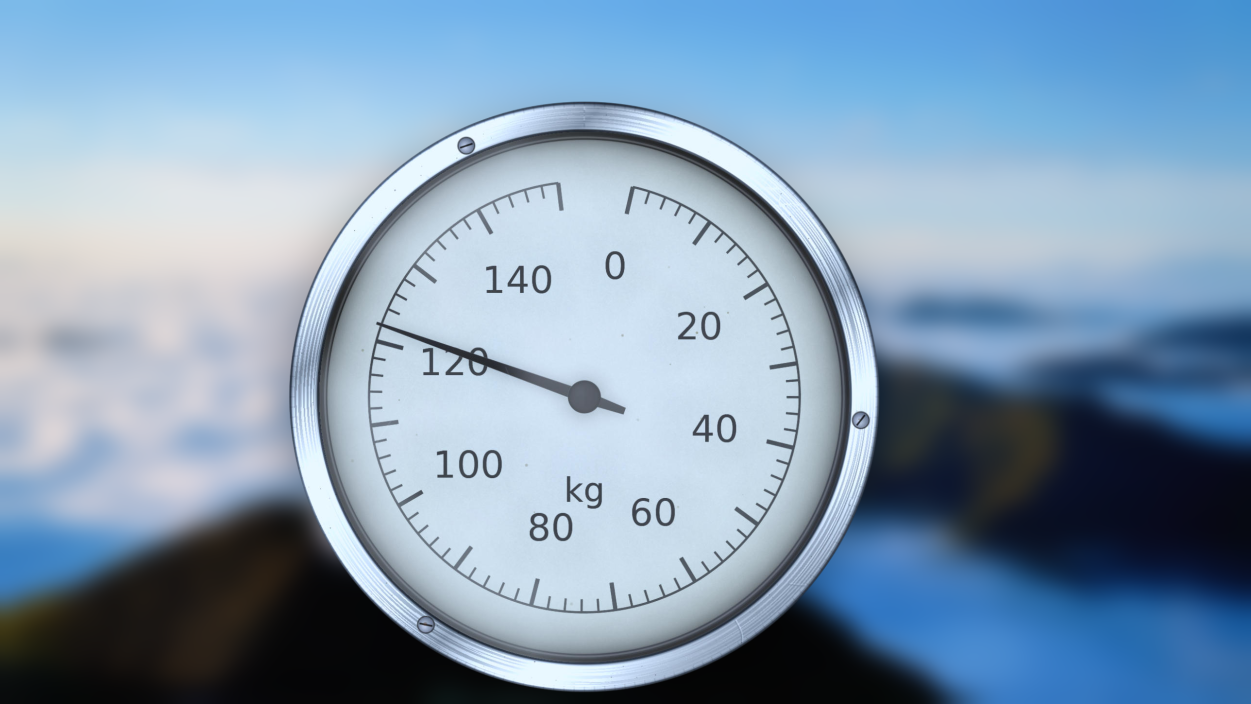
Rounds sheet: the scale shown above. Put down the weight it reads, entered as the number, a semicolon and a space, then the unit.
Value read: 122; kg
